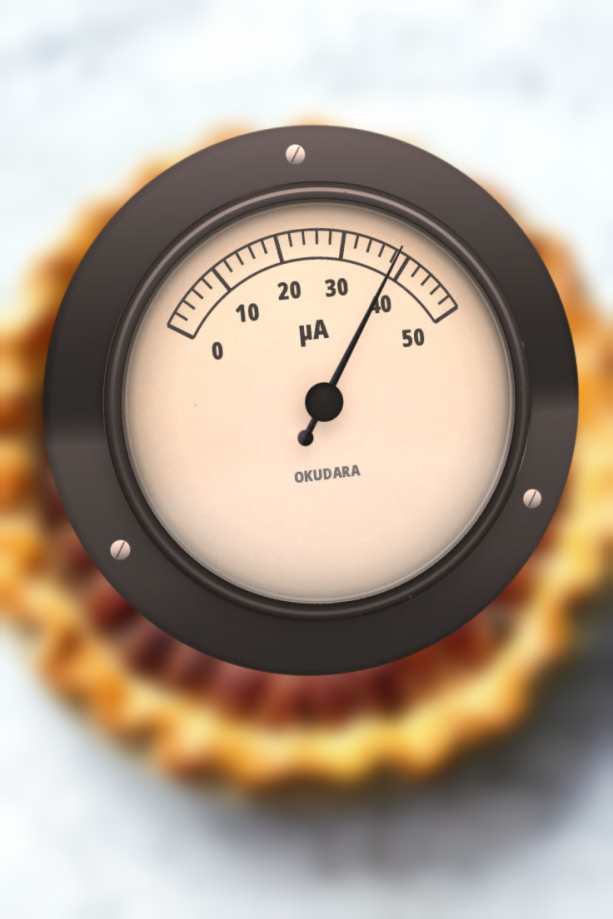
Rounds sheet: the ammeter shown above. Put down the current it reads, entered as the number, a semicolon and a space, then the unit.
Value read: 38; µA
